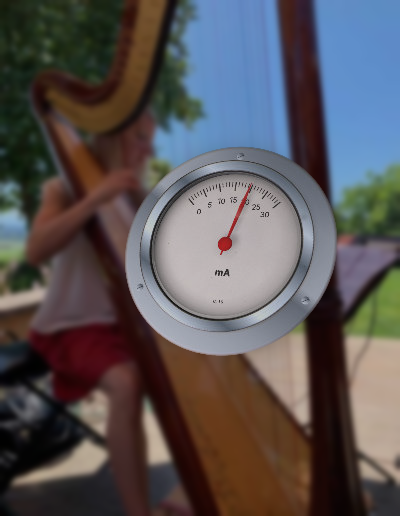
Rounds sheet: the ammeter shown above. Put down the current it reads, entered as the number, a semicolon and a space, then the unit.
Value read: 20; mA
